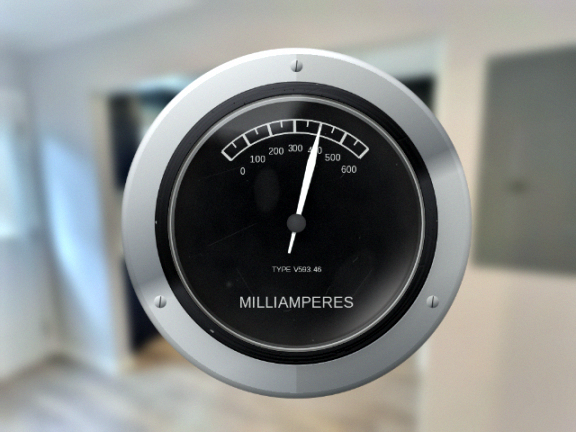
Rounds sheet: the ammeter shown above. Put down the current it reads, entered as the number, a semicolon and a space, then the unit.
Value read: 400; mA
